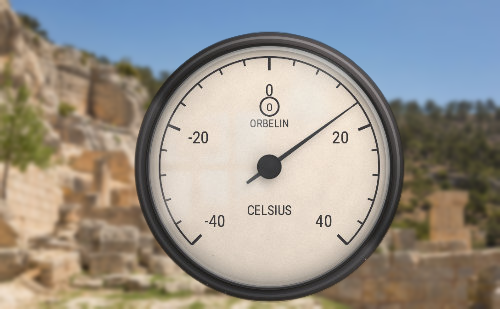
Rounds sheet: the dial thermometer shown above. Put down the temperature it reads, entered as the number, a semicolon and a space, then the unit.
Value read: 16; °C
